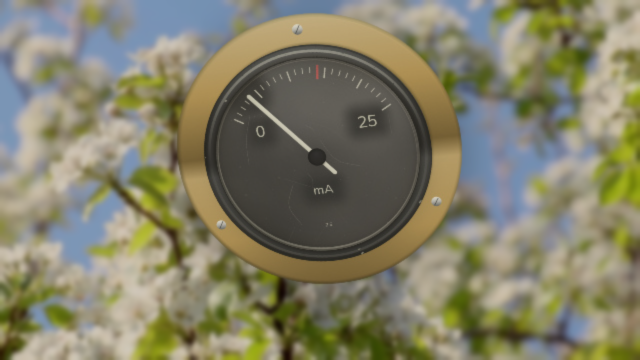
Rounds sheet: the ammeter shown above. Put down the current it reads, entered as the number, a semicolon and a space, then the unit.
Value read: 4; mA
